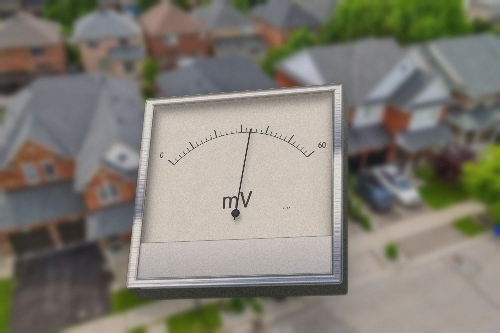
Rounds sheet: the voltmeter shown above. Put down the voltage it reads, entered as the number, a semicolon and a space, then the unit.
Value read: 34; mV
